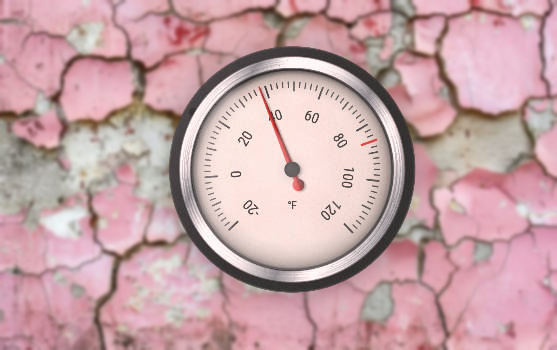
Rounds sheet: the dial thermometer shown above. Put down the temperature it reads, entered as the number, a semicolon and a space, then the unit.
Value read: 38; °F
